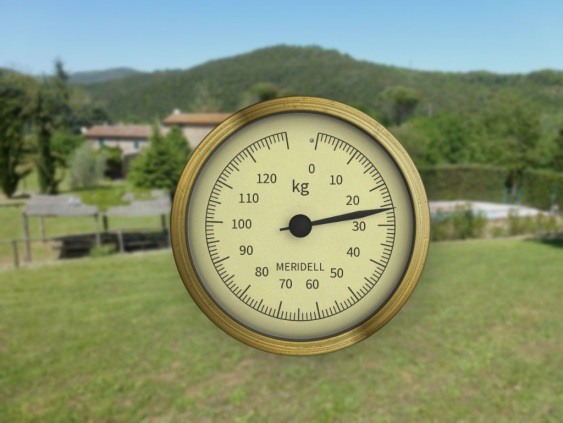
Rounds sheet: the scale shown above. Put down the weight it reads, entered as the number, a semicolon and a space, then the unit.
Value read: 26; kg
